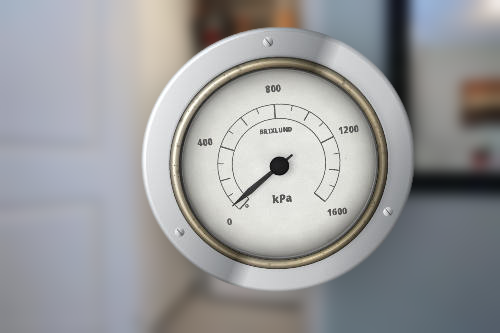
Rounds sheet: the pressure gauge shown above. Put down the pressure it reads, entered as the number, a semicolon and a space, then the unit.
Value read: 50; kPa
